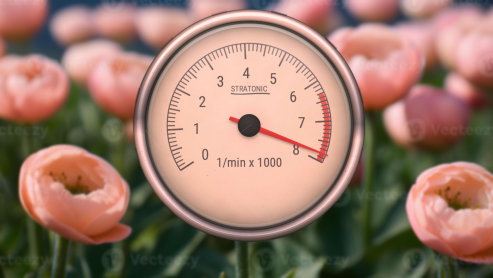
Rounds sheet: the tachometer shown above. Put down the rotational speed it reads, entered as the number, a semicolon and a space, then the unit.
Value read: 7800; rpm
